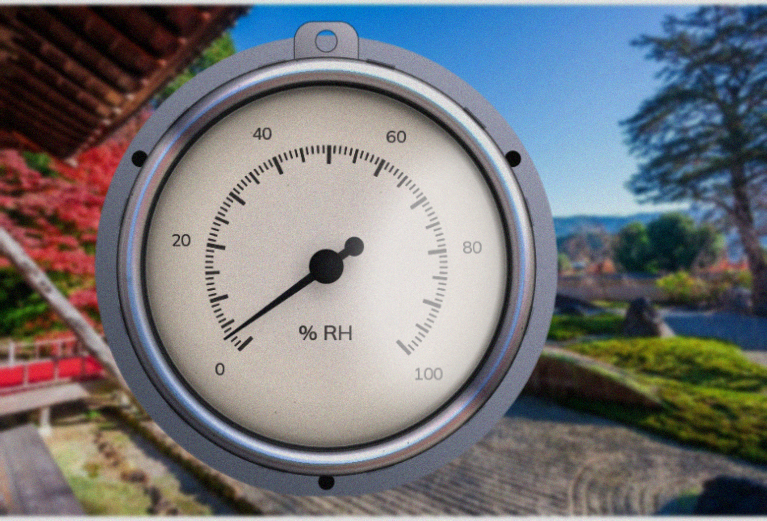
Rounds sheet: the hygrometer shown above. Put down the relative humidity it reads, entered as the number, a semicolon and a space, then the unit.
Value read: 3; %
